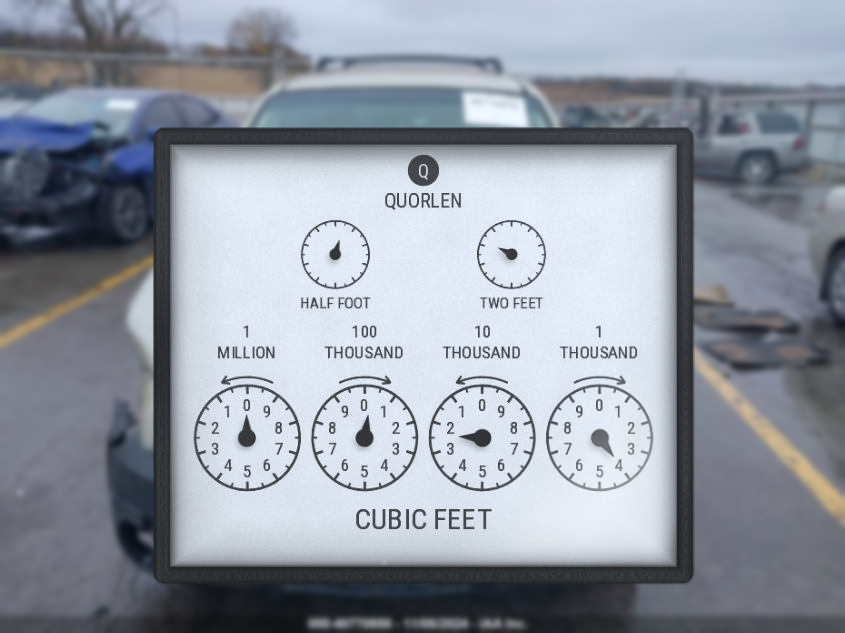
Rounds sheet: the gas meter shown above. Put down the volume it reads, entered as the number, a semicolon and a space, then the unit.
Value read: 2400; ft³
